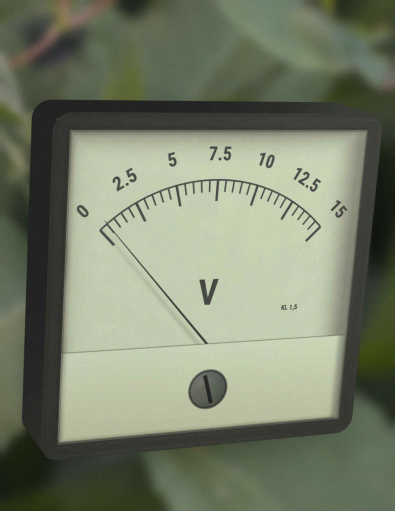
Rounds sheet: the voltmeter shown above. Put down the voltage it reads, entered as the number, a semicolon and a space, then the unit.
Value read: 0.5; V
